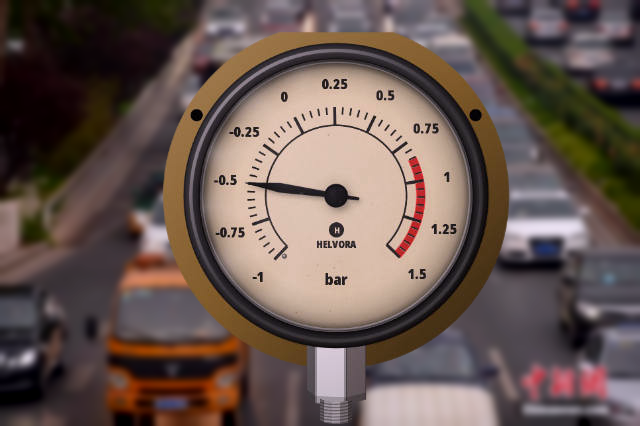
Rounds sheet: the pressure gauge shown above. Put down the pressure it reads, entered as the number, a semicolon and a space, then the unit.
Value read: -0.5; bar
